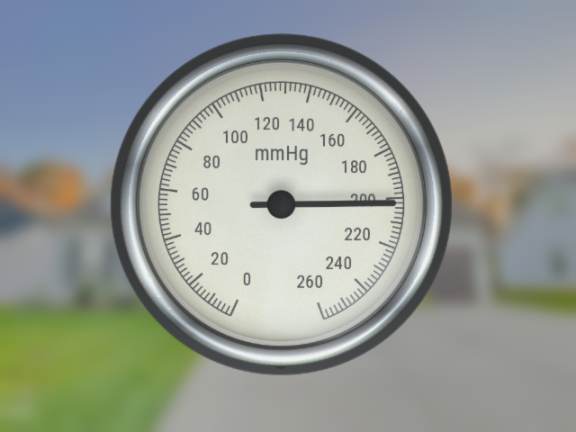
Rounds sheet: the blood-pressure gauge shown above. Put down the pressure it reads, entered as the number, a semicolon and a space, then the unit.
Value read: 202; mmHg
